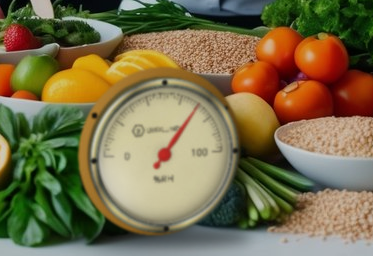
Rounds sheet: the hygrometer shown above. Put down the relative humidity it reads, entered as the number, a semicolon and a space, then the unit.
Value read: 70; %
